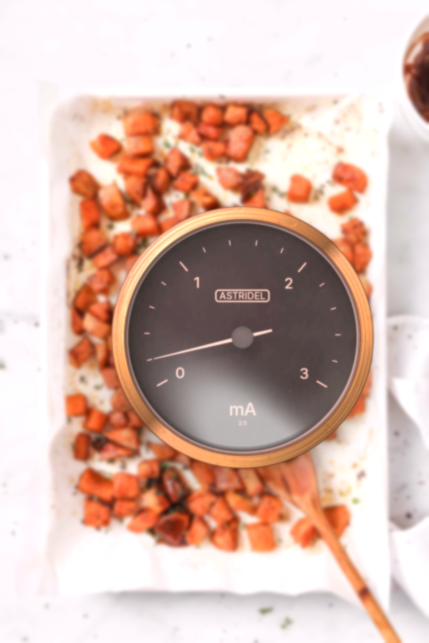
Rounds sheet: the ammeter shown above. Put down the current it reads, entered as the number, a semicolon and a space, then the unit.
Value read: 0.2; mA
